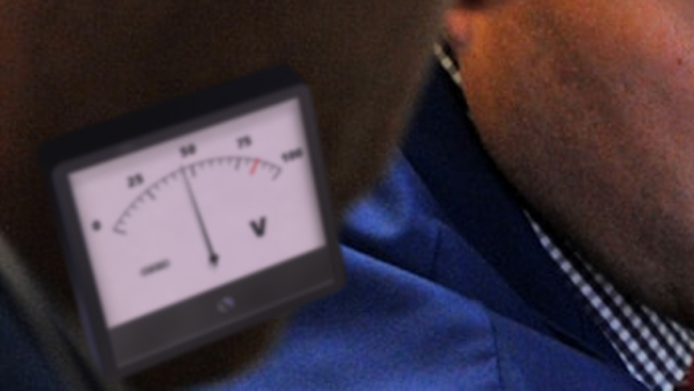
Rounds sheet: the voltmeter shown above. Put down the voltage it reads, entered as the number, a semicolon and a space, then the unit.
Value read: 45; V
